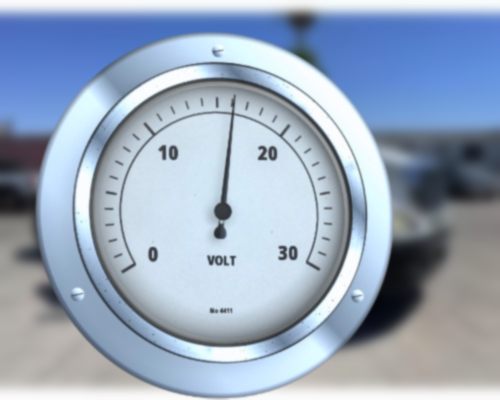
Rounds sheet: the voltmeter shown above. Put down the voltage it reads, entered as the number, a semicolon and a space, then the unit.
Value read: 16; V
